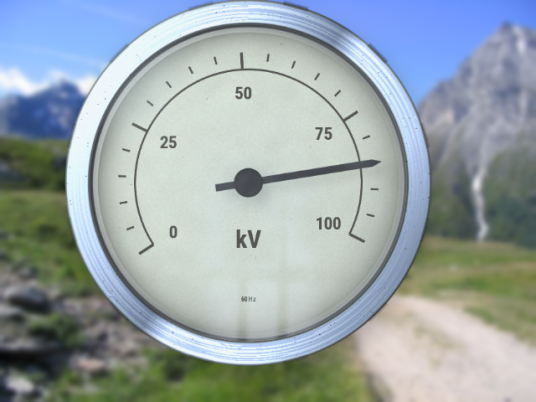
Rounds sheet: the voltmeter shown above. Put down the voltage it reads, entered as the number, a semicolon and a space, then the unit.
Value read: 85; kV
